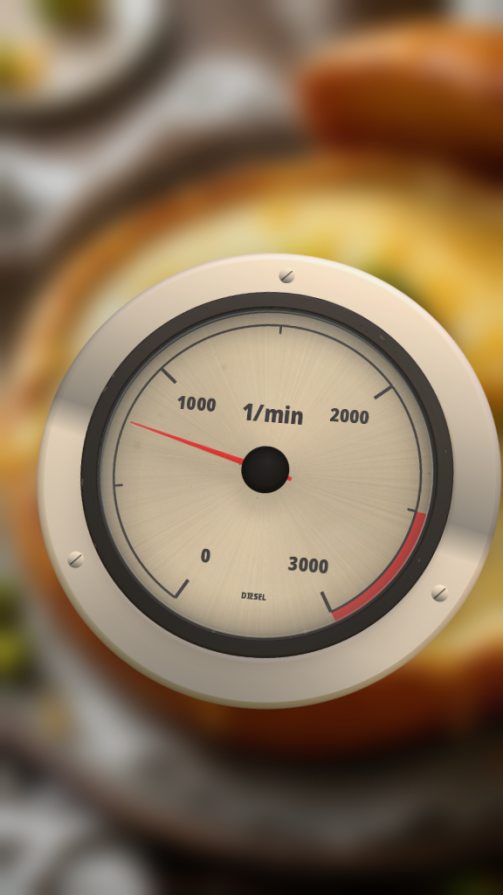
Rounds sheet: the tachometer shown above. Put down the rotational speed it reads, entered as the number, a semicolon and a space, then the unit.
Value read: 750; rpm
